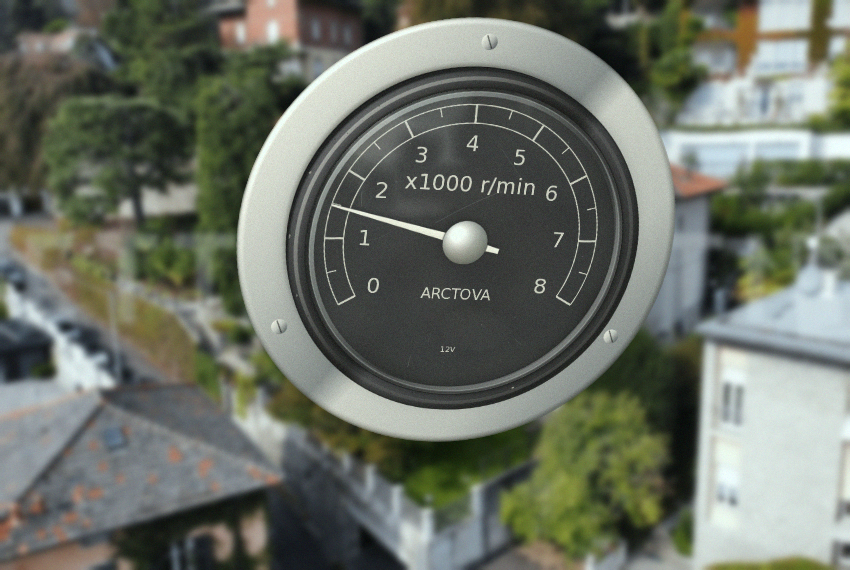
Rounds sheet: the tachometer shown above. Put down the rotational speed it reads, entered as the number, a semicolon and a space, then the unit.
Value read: 1500; rpm
